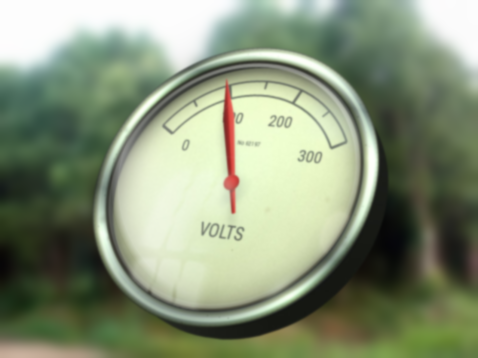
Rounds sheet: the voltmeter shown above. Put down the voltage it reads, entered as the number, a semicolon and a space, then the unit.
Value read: 100; V
